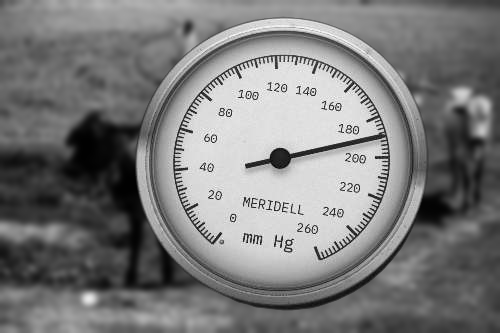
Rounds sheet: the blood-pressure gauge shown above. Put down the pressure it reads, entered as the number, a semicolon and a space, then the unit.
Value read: 190; mmHg
